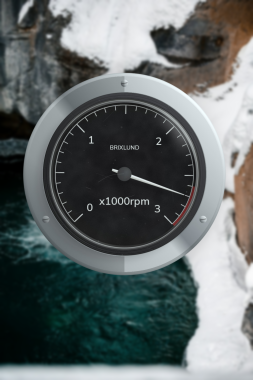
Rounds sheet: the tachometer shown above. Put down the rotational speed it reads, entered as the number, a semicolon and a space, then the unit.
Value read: 2700; rpm
